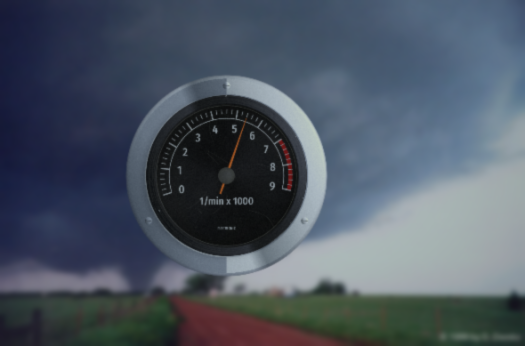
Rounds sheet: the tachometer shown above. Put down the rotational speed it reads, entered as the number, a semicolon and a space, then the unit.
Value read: 5400; rpm
